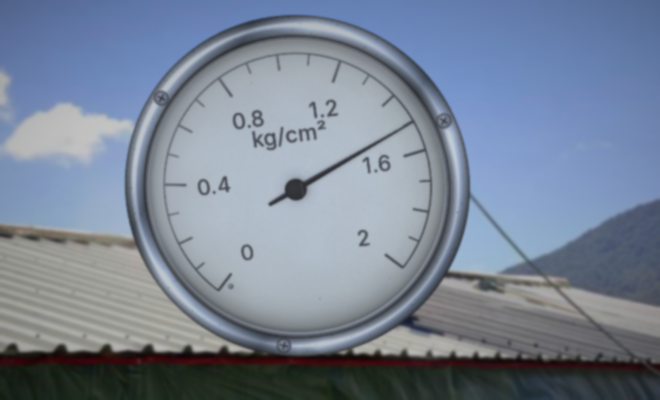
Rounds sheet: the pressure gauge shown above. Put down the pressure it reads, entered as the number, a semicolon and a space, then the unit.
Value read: 1.5; kg/cm²
